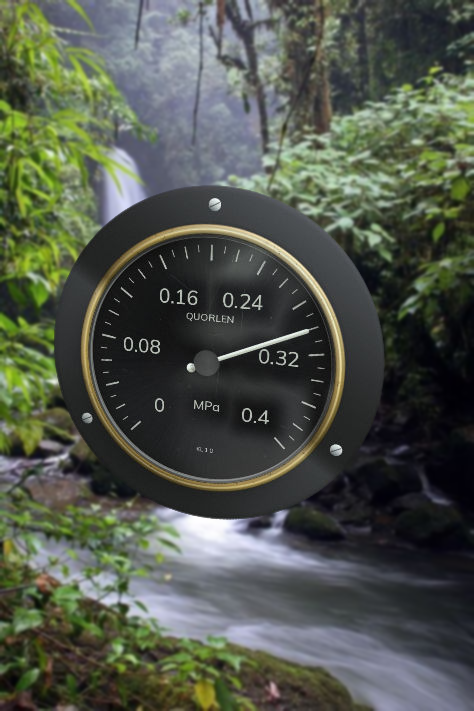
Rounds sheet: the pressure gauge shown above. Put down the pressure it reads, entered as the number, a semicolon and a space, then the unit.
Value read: 0.3; MPa
